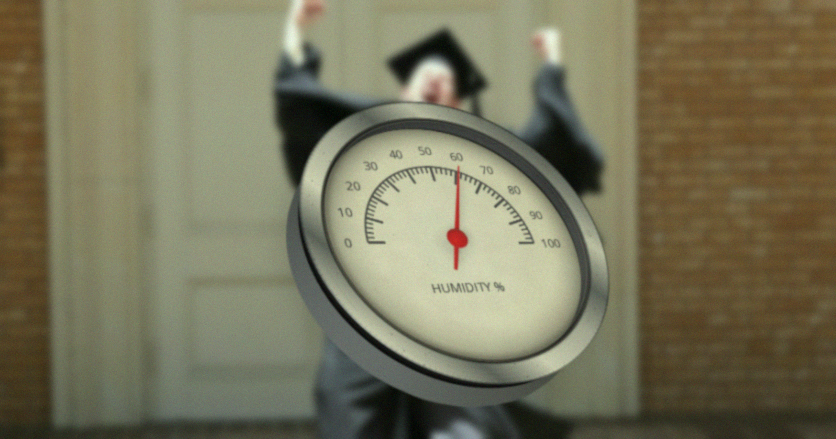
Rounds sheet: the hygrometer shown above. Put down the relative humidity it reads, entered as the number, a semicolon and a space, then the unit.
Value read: 60; %
